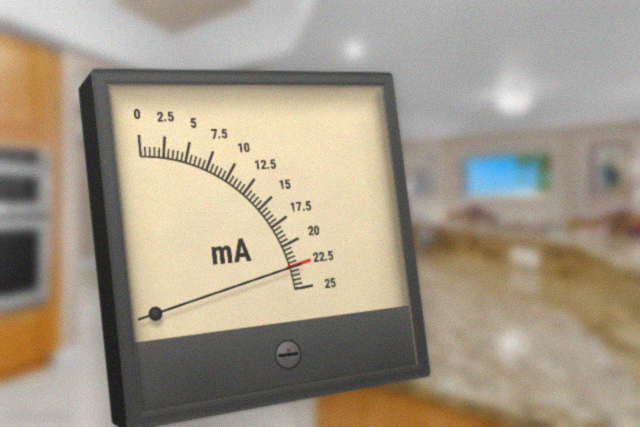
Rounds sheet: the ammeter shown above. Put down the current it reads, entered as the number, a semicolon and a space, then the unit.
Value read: 22.5; mA
